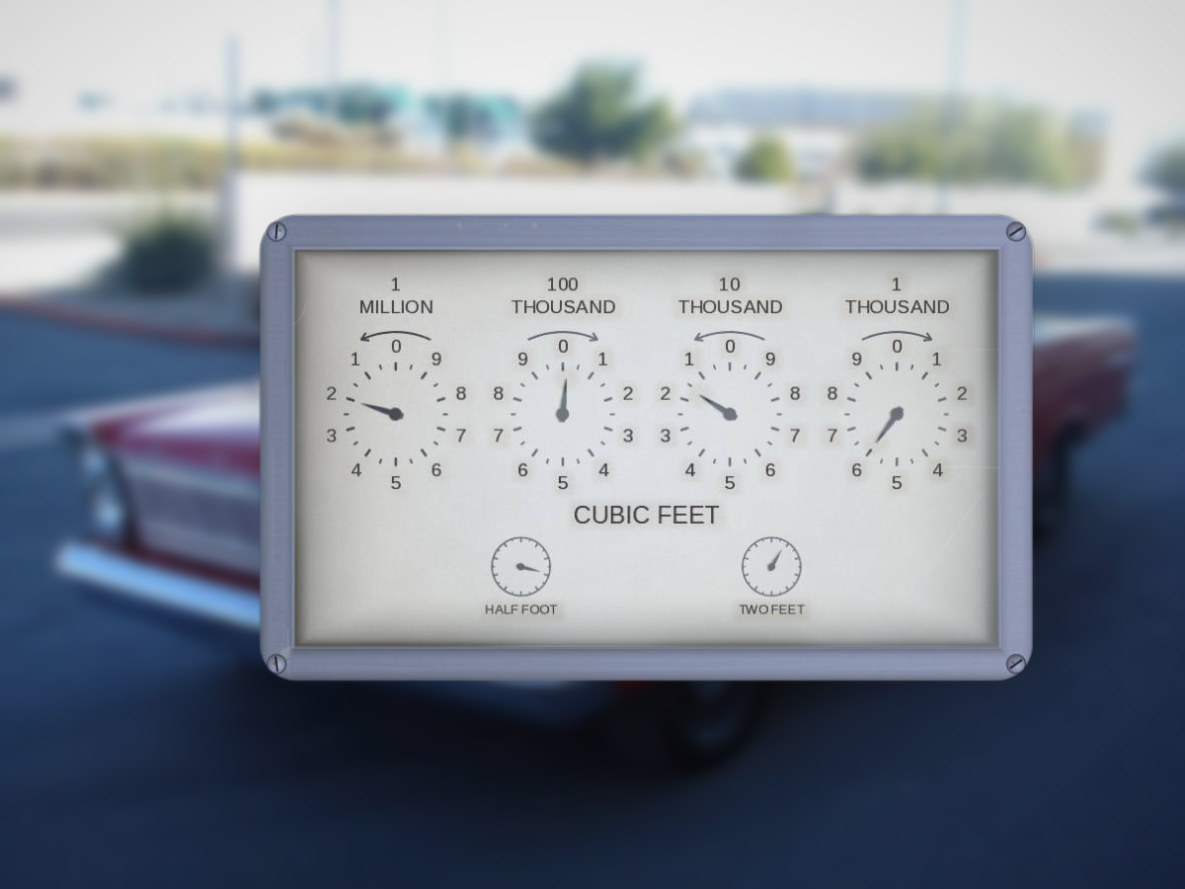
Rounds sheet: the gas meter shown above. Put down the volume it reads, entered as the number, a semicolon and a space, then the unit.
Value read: 201600; ft³
